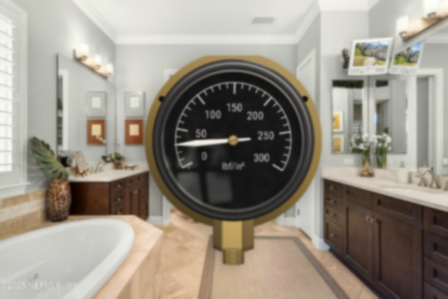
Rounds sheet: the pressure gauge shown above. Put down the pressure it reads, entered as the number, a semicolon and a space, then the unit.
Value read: 30; psi
